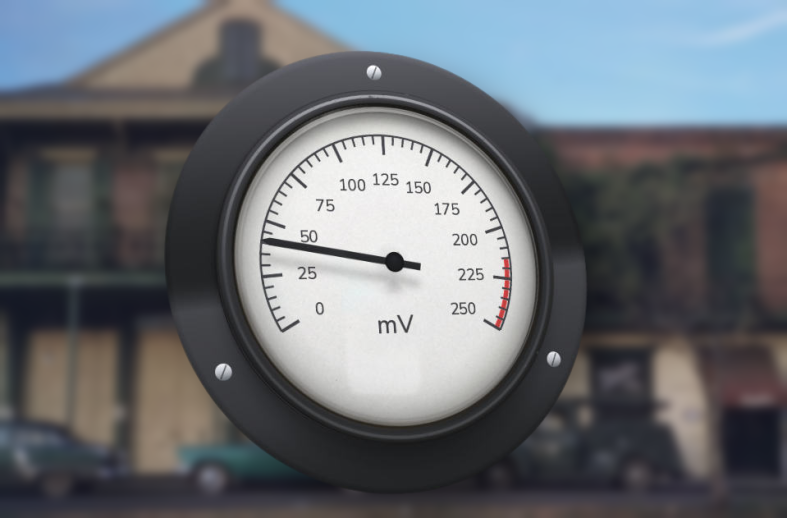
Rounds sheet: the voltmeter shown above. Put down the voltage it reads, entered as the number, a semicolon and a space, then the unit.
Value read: 40; mV
